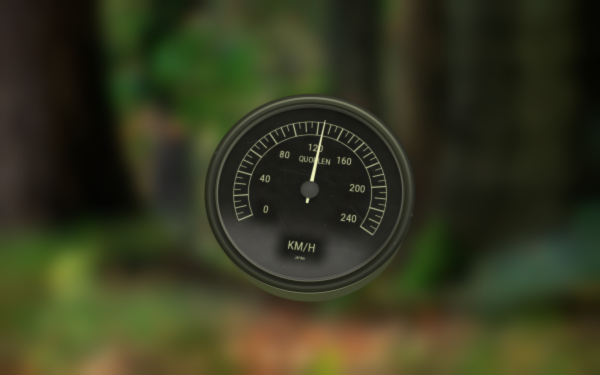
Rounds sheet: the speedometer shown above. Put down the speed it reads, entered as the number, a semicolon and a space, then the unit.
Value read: 125; km/h
